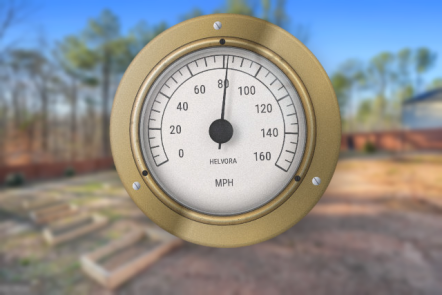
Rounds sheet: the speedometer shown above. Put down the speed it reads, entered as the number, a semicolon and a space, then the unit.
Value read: 82.5; mph
